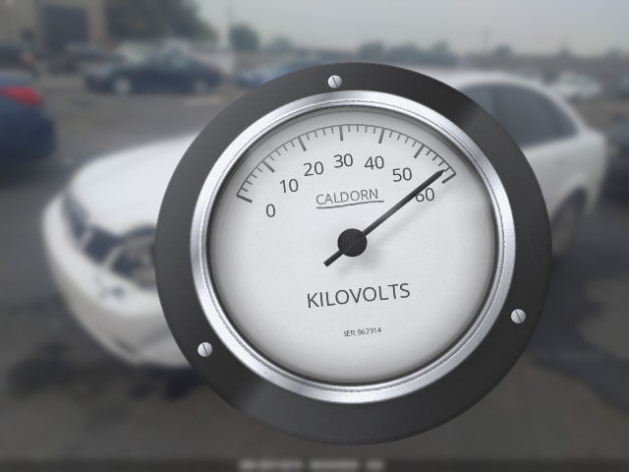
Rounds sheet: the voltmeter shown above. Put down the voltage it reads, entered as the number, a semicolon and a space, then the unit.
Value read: 58; kV
